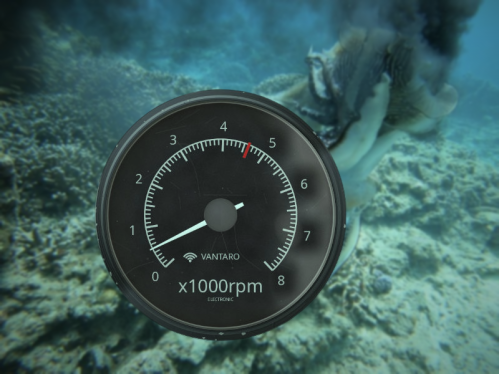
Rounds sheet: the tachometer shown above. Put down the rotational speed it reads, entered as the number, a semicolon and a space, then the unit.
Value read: 500; rpm
